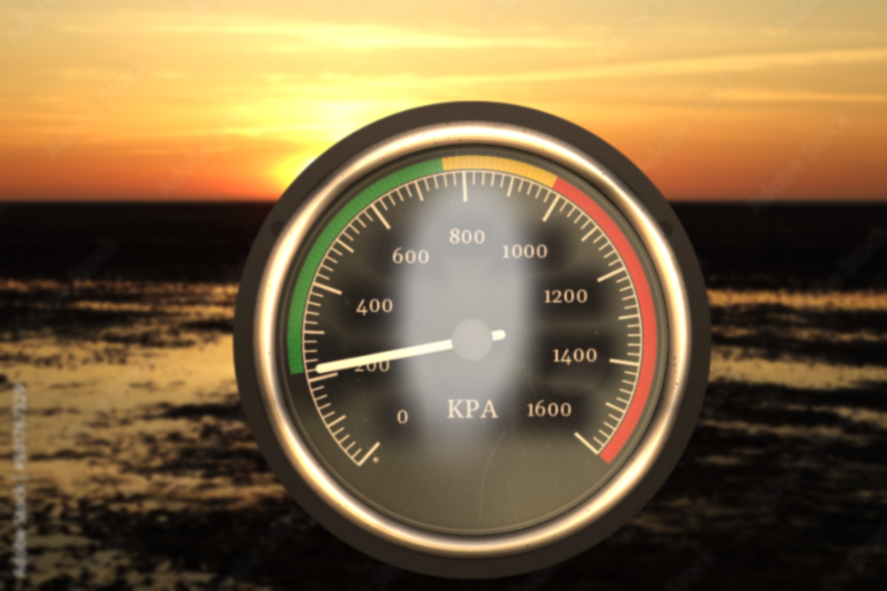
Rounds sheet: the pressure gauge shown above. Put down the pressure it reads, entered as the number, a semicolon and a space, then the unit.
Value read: 220; kPa
